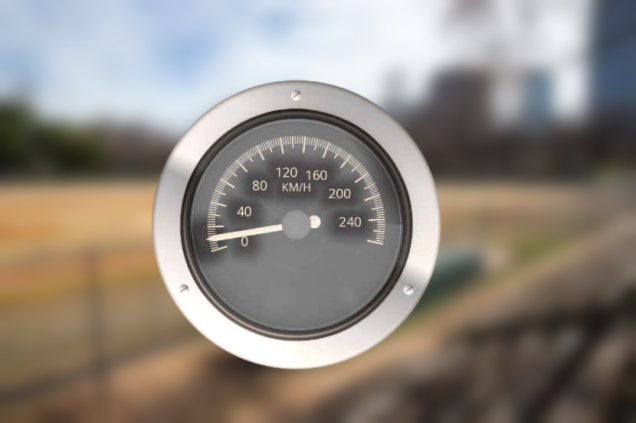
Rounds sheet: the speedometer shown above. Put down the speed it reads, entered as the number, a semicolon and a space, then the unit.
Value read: 10; km/h
